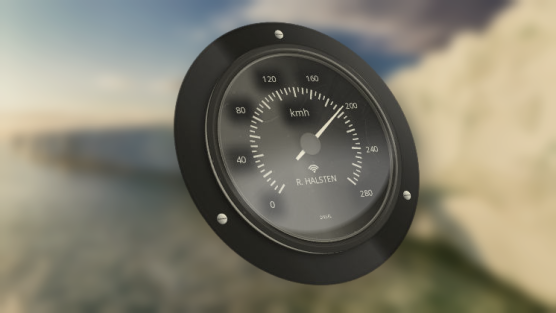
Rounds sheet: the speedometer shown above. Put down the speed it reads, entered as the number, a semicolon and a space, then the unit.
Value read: 195; km/h
